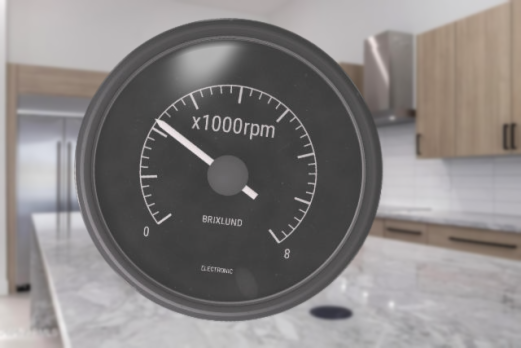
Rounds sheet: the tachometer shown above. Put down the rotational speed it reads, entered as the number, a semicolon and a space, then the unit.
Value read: 2200; rpm
